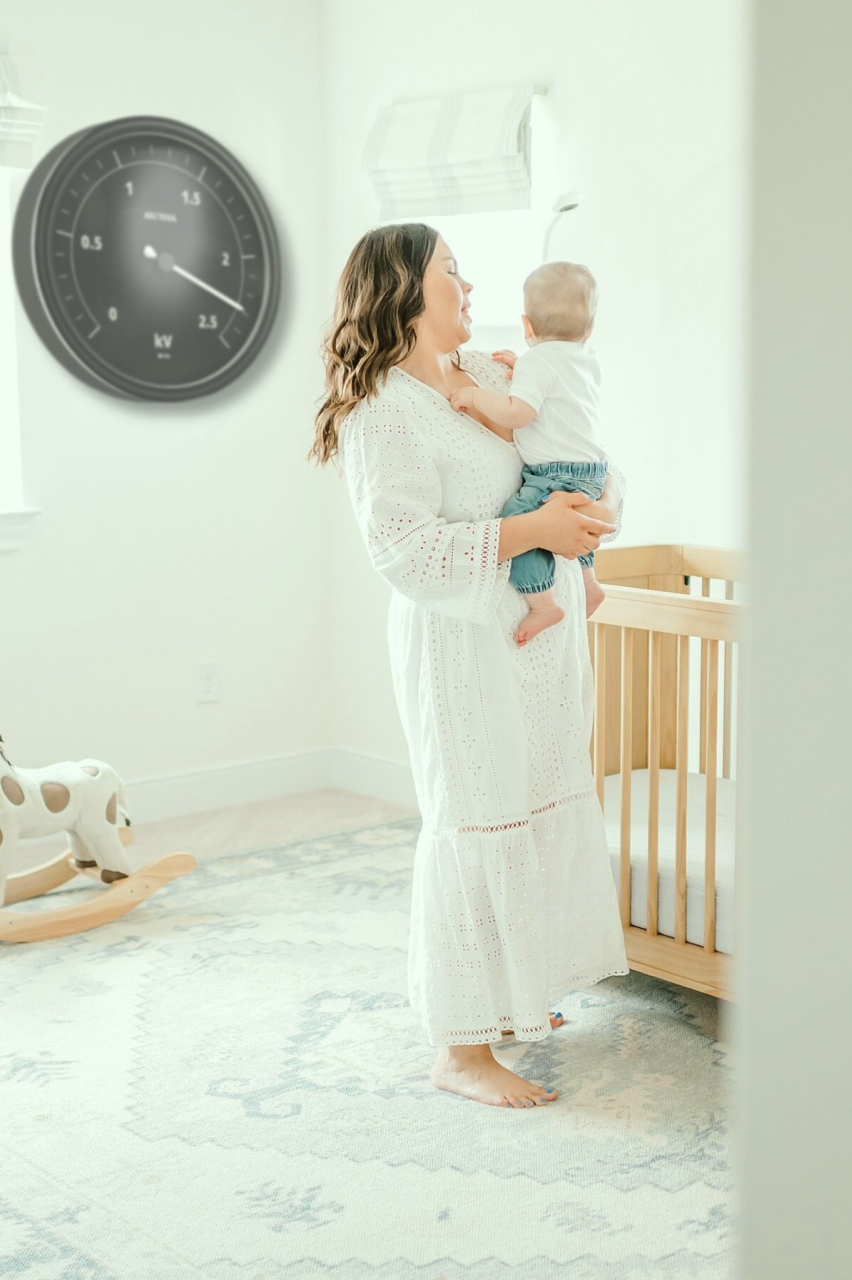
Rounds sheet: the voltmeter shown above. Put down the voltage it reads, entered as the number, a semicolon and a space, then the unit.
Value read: 2.3; kV
